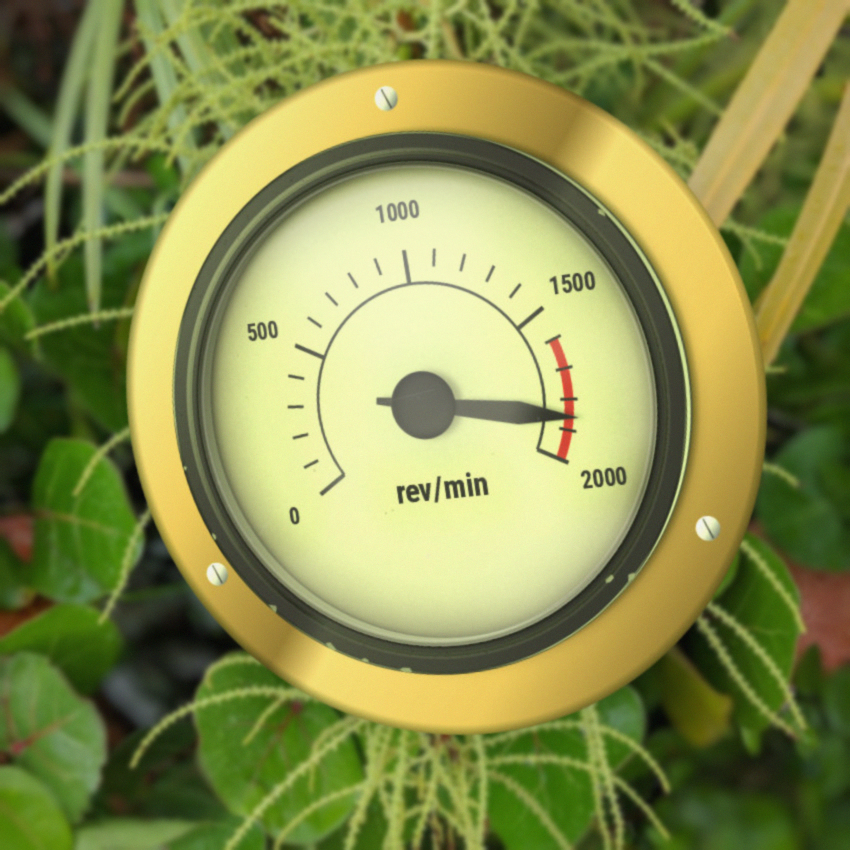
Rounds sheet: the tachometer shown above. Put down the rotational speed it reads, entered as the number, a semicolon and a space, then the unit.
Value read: 1850; rpm
